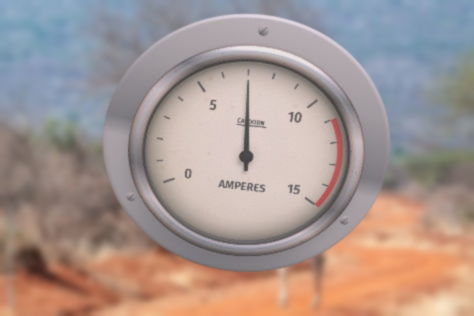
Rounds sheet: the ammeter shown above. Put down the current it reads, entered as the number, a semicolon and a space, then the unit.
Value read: 7; A
